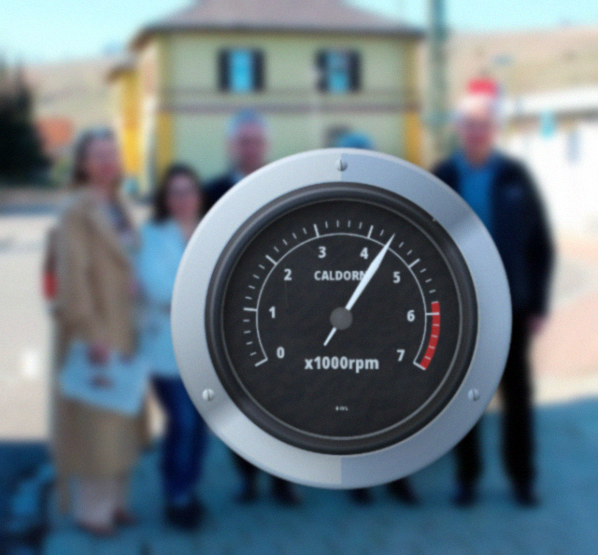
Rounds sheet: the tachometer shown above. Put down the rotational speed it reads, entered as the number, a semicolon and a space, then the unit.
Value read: 4400; rpm
